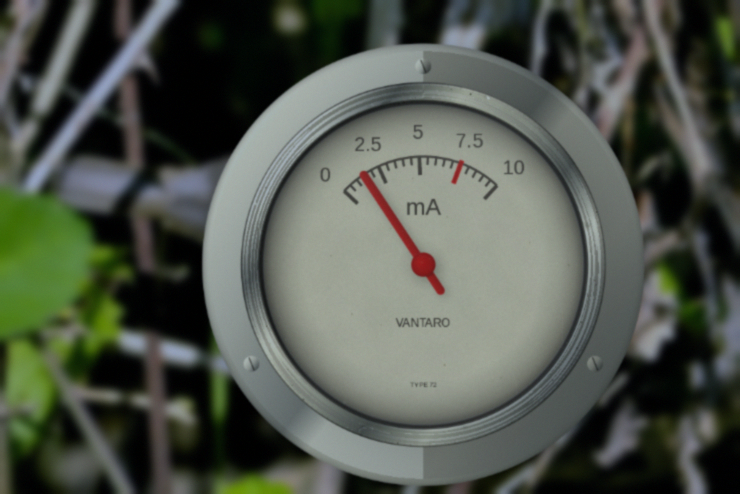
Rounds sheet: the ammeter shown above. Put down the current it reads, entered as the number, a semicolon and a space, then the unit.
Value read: 1.5; mA
